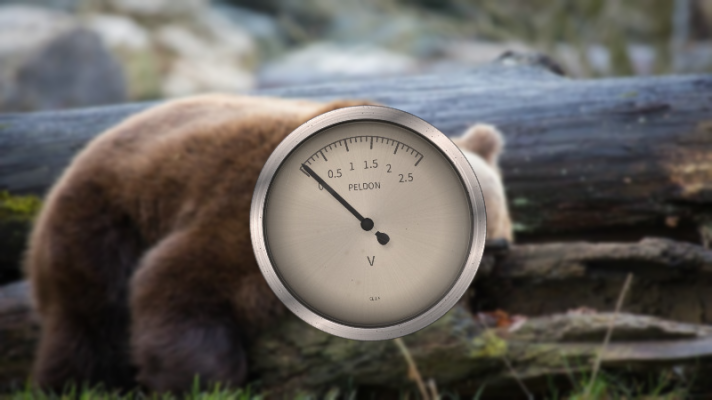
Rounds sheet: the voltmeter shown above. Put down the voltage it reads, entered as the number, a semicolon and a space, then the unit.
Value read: 0.1; V
